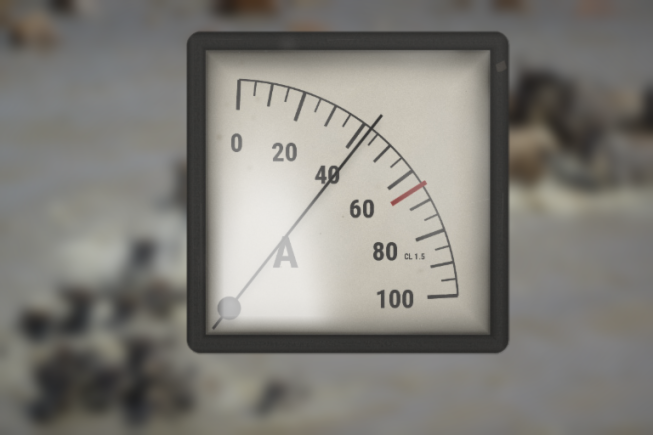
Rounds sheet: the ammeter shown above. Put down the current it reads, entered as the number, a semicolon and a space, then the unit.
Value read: 42.5; A
